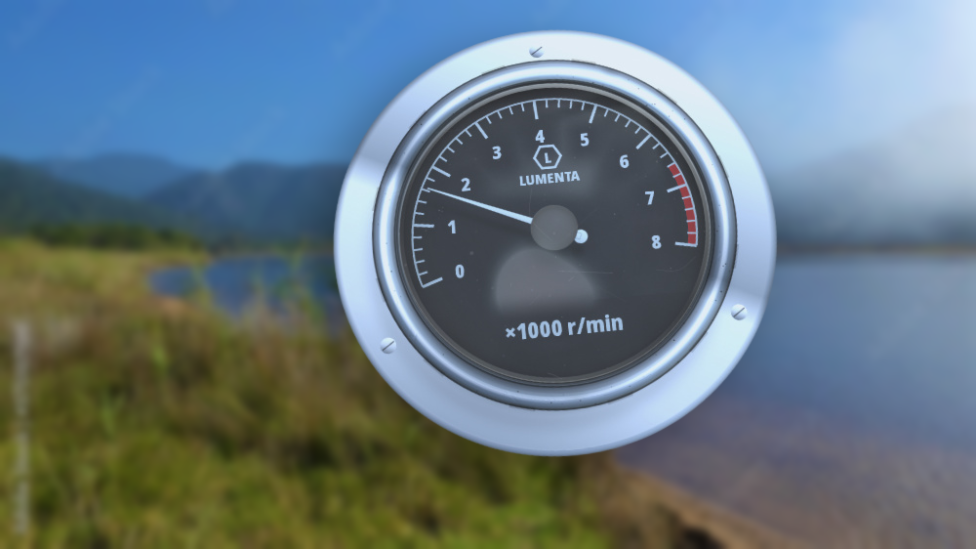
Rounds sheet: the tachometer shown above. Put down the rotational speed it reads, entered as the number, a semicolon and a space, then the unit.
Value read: 1600; rpm
